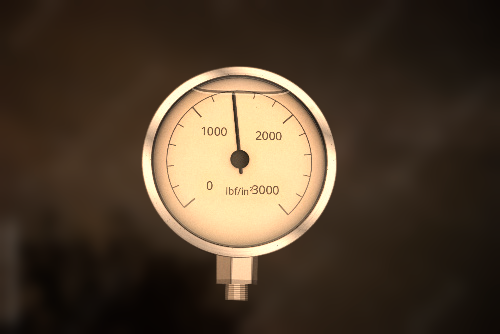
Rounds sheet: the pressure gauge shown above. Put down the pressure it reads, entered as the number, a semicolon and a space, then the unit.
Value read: 1400; psi
